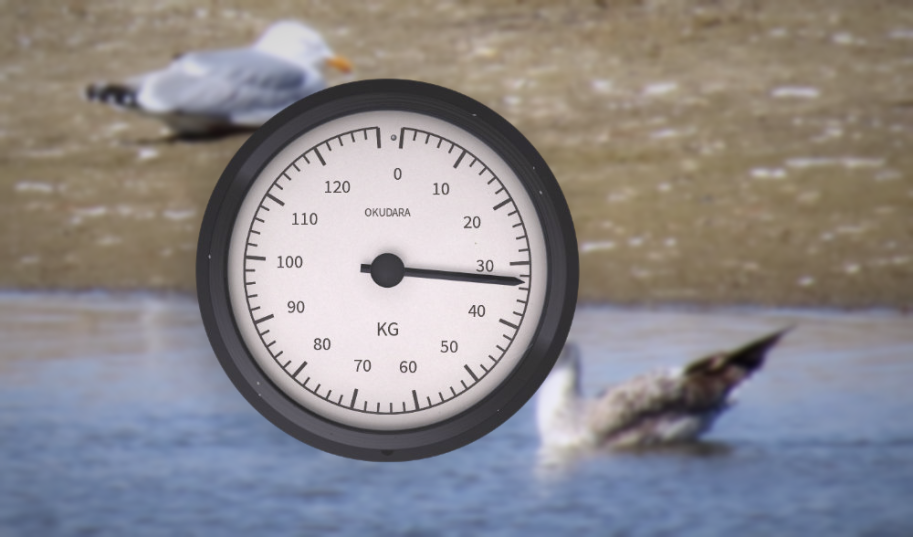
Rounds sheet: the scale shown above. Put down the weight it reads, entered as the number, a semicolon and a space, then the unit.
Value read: 33; kg
